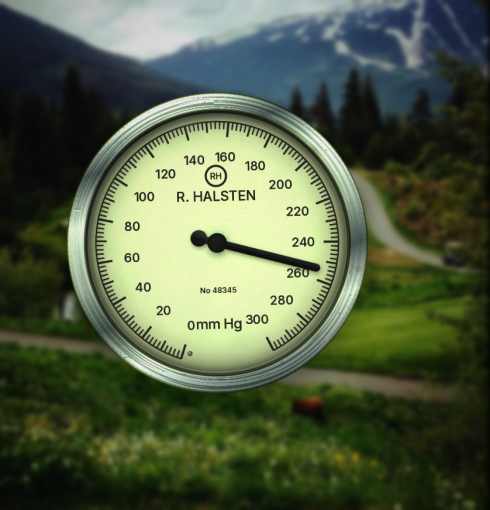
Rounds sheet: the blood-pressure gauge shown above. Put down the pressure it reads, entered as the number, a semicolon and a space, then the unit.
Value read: 254; mmHg
